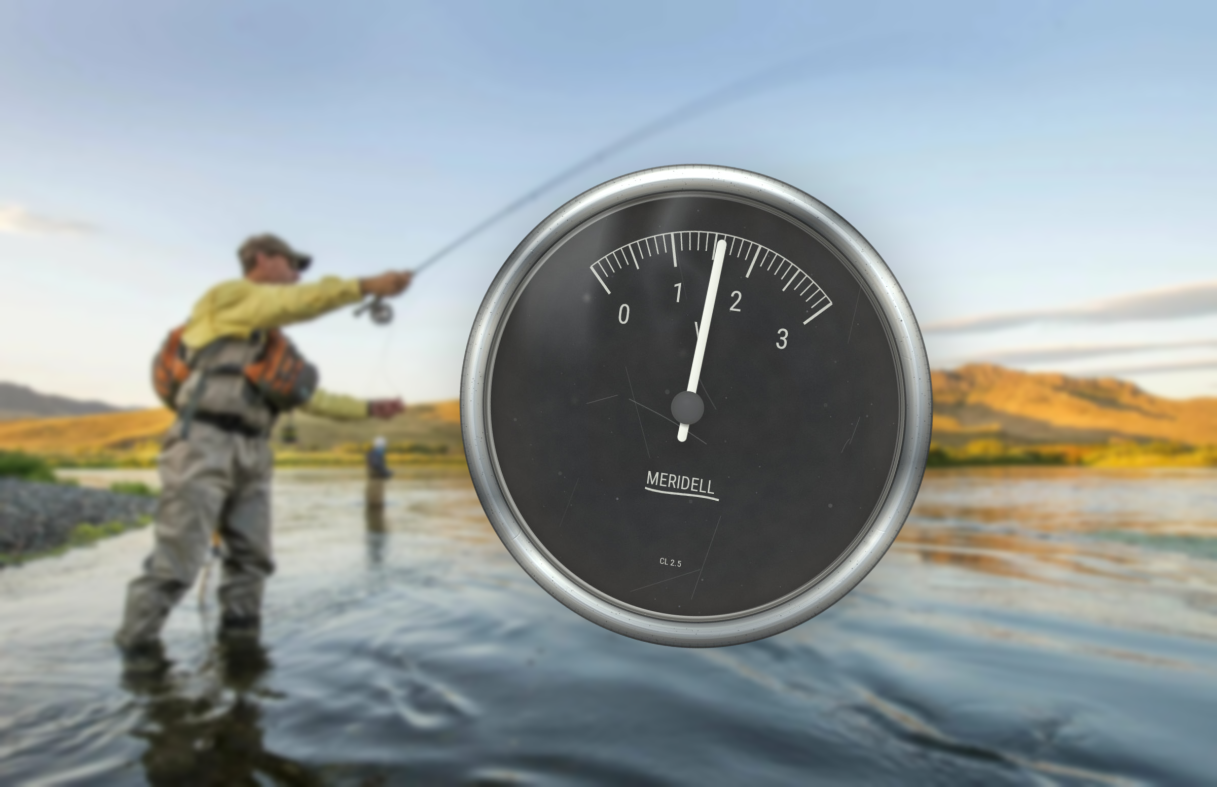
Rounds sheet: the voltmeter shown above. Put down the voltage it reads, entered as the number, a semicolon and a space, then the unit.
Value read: 1.6; V
